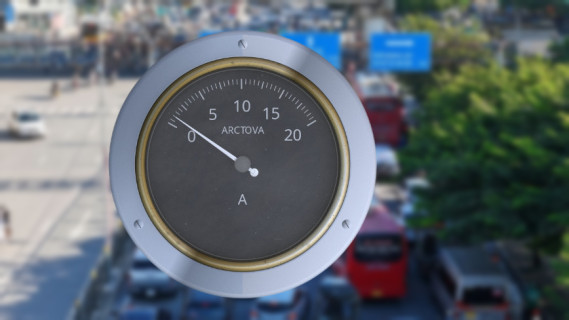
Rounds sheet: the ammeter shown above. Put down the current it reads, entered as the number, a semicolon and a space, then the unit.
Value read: 1; A
